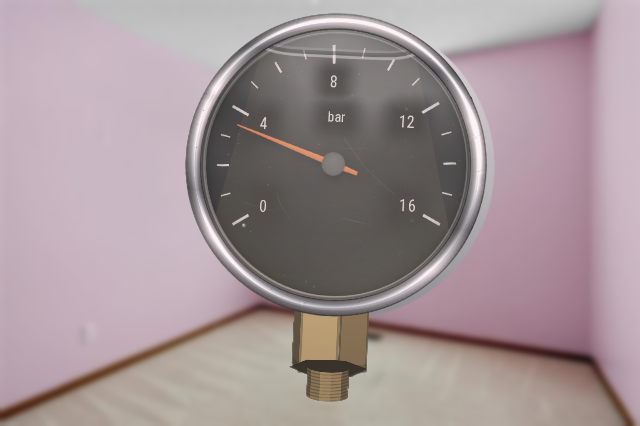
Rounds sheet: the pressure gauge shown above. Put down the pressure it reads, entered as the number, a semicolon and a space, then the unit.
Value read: 3.5; bar
